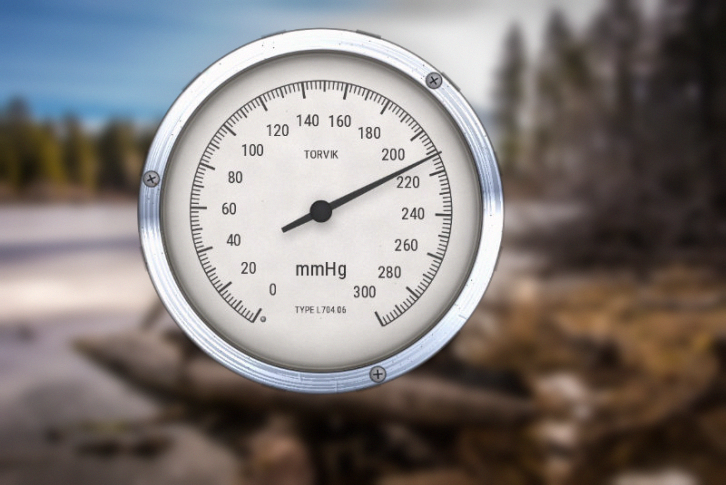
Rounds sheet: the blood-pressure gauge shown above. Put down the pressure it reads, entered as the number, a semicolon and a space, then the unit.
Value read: 212; mmHg
